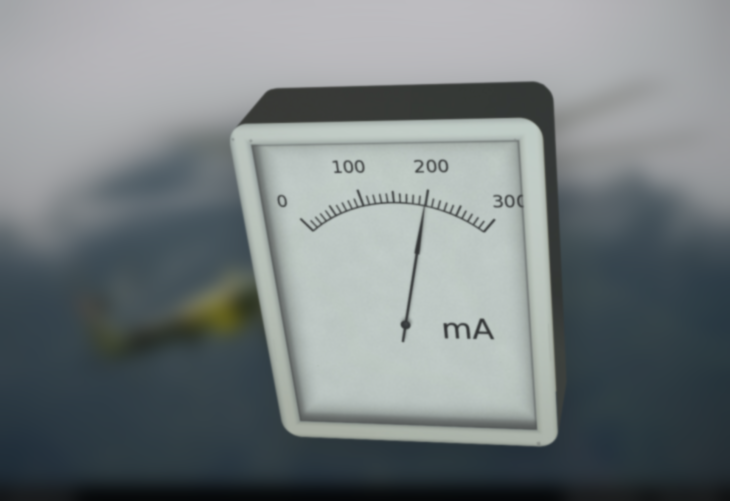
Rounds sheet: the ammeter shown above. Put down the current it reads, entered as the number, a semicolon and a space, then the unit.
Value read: 200; mA
